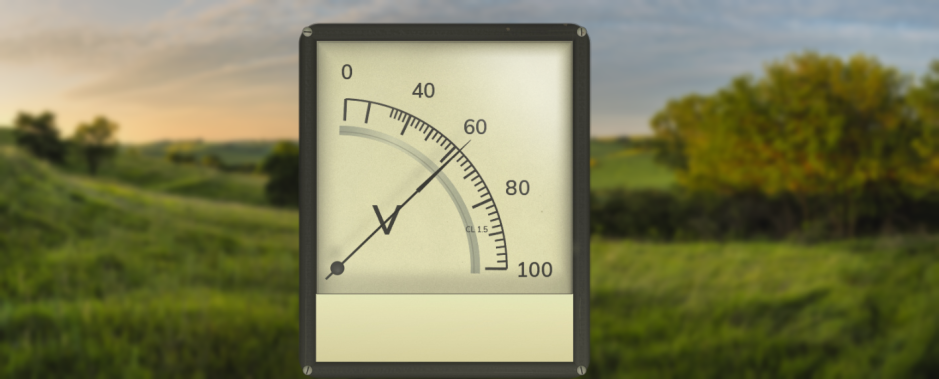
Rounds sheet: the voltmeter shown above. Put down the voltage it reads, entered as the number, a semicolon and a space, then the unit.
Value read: 62; V
